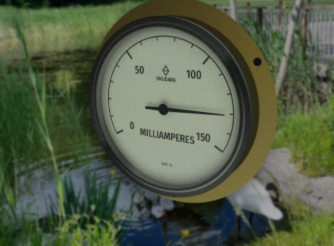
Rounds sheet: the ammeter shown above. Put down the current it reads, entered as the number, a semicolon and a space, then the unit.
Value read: 130; mA
